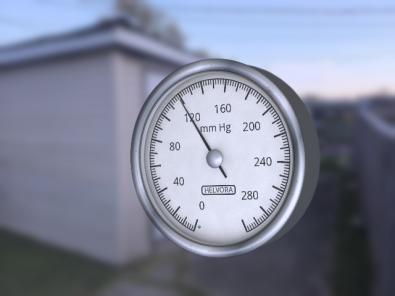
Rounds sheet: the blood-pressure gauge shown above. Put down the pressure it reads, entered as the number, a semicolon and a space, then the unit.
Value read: 120; mmHg
